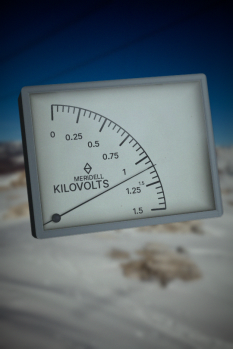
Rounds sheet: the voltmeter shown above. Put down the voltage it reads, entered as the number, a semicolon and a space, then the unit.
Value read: 1.1; kV
